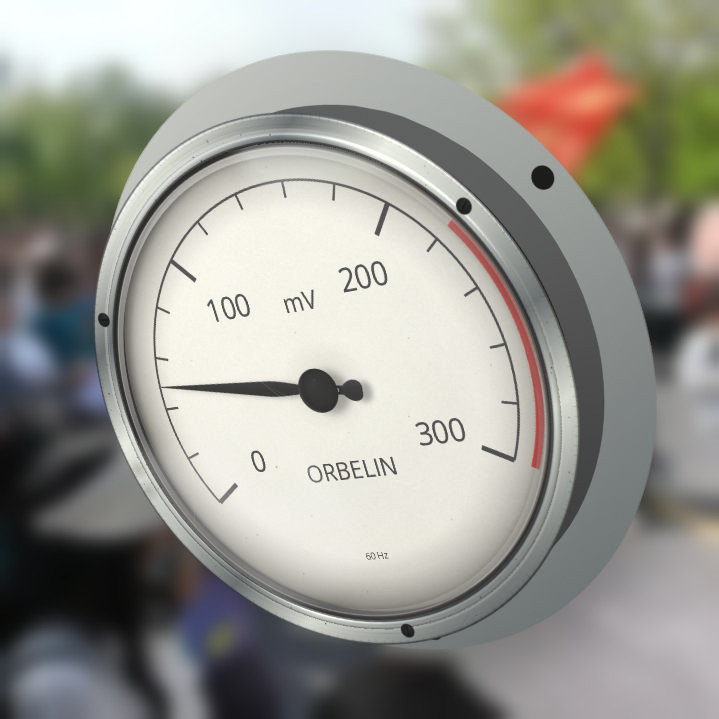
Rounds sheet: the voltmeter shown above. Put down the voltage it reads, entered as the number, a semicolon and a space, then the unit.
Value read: 50; mV
